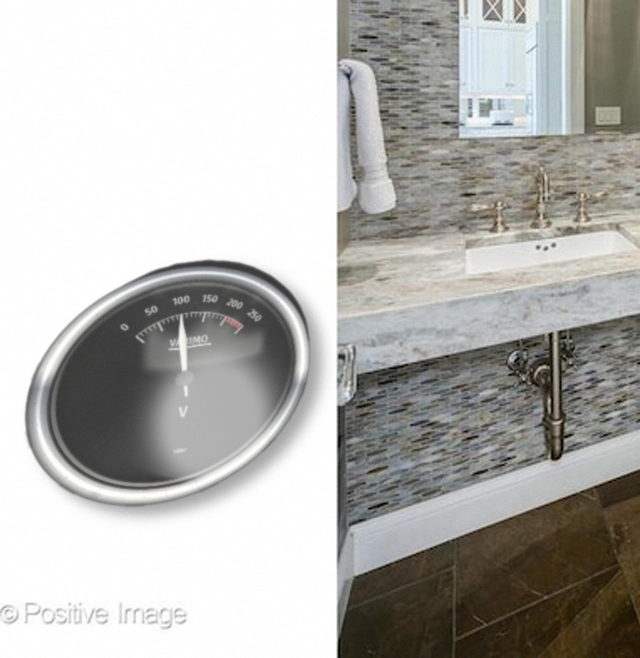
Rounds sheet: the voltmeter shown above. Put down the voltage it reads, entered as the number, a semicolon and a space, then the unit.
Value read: 100; V
